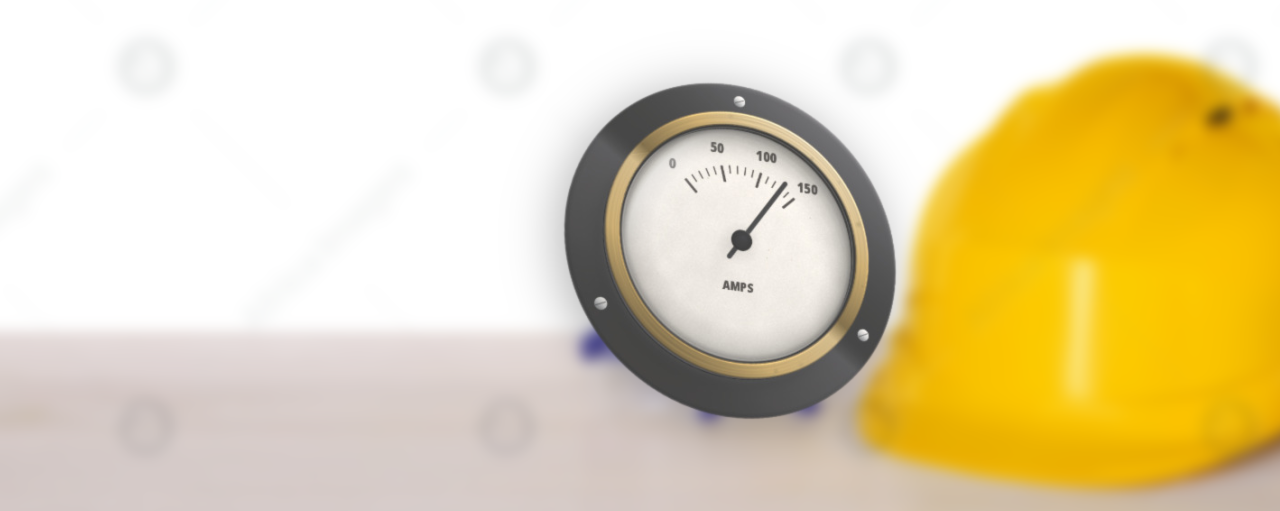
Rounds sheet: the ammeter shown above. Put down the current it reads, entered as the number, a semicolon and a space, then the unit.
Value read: 130; A
